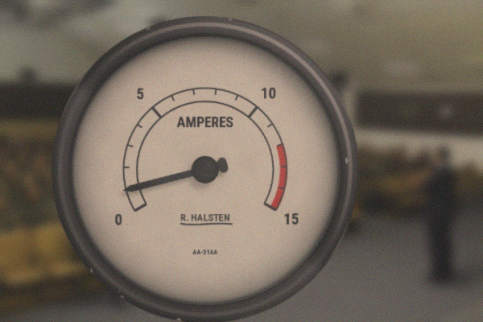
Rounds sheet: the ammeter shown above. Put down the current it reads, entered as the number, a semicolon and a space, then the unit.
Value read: 1; A
